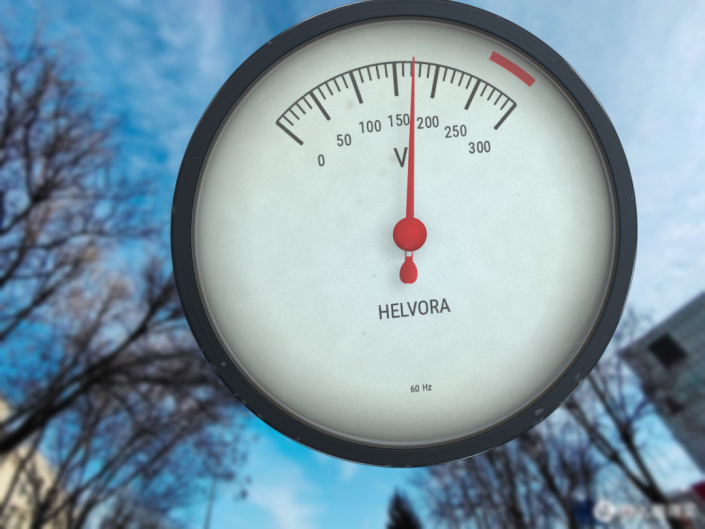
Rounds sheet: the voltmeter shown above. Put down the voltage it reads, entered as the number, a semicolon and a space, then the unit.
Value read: 170; V
